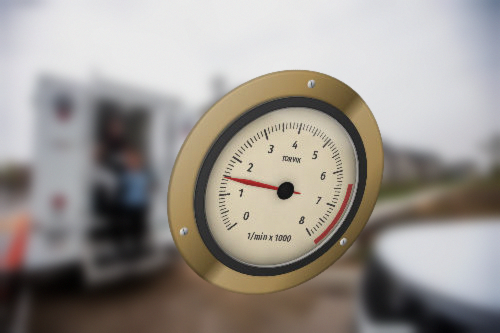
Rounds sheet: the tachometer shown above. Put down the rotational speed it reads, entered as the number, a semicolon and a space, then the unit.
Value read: 1500; rpm
